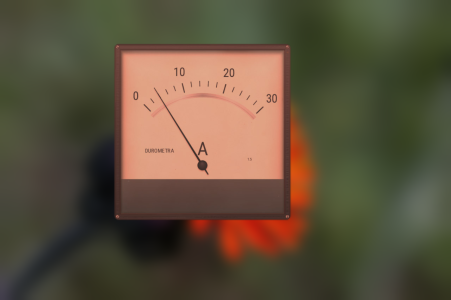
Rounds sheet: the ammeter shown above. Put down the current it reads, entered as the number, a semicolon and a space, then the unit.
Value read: 4; A
